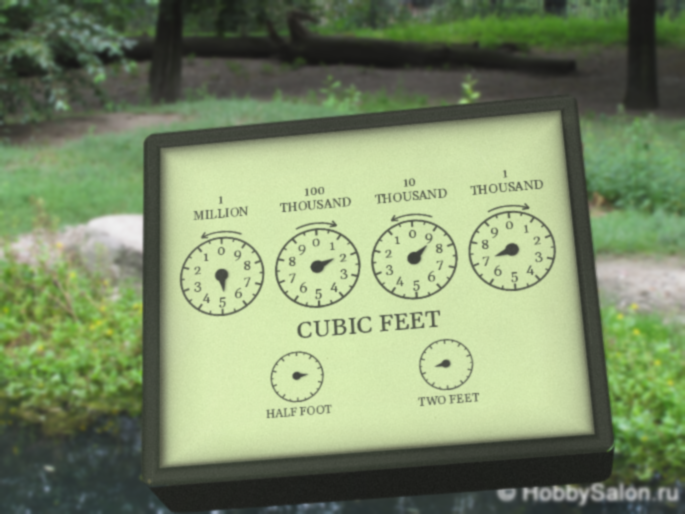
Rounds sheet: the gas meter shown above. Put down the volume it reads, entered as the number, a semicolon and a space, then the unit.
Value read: 518700; ft³
